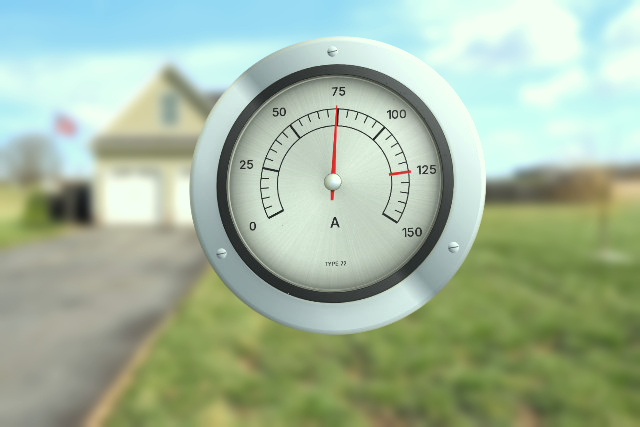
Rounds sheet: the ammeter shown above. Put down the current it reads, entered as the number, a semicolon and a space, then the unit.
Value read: 75; A
